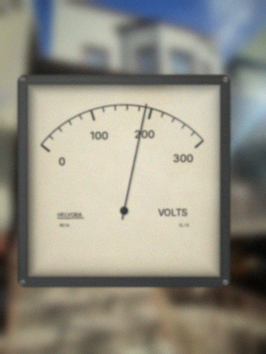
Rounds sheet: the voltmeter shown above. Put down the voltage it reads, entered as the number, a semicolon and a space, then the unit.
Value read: 190; V
